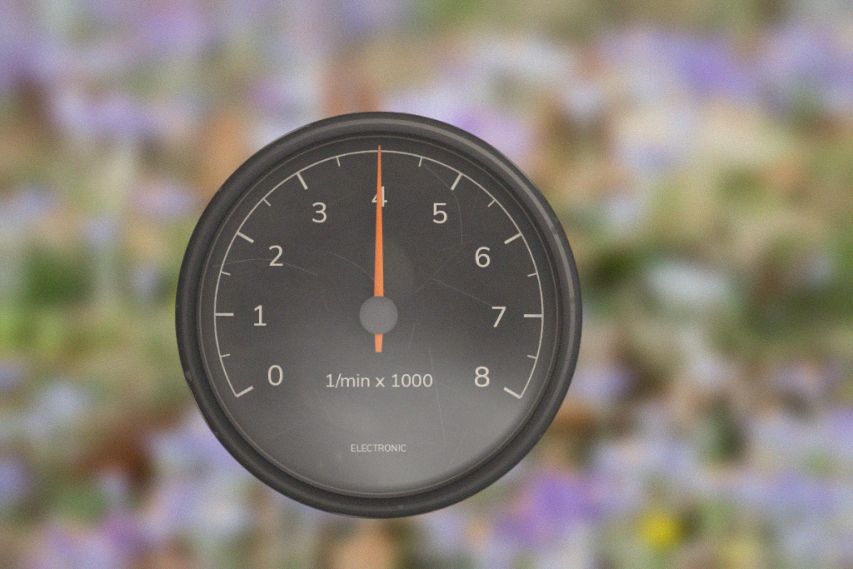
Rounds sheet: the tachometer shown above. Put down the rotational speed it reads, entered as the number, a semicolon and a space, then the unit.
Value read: 4000; rpm
